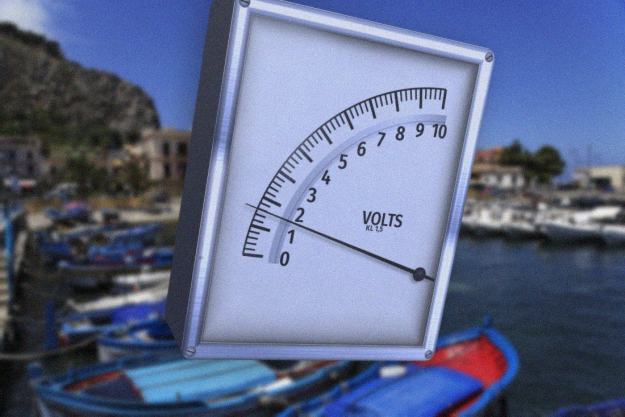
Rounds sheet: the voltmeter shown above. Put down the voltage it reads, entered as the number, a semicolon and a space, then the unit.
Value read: 1.6; V
